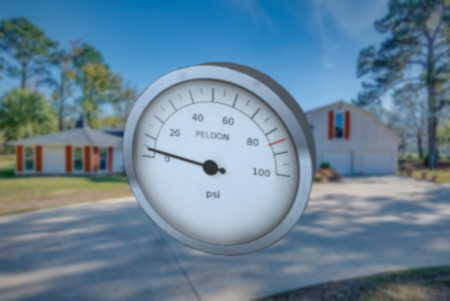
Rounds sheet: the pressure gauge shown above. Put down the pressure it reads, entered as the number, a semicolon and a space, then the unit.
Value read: 5; psi
